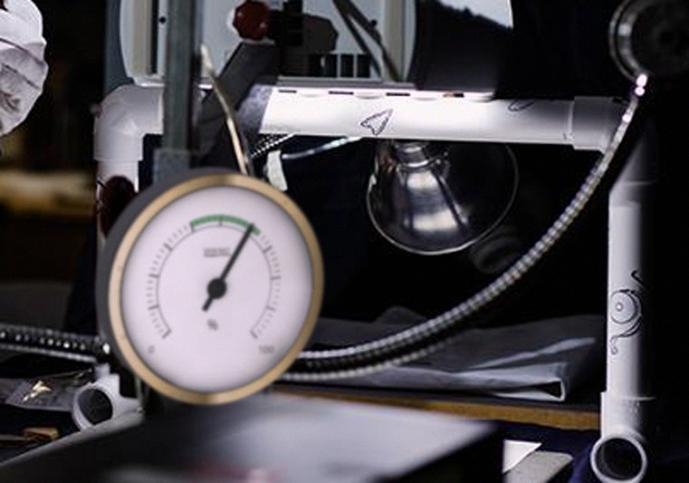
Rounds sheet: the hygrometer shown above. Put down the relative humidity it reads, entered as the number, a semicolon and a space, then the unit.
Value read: 60; %
